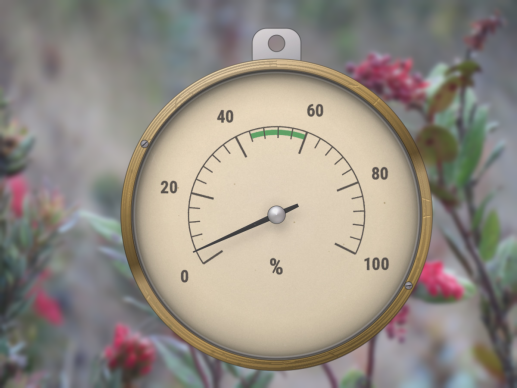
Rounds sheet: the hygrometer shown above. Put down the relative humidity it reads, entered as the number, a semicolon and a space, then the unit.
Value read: 4; %
